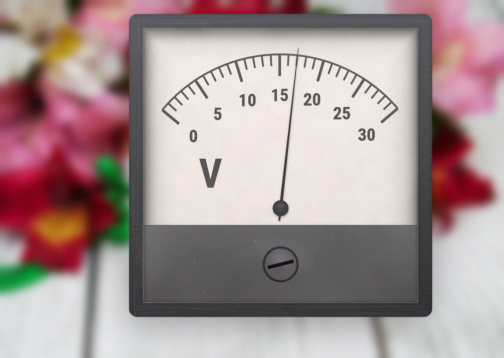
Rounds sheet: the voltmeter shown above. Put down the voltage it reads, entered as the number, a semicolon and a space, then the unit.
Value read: 17; V
